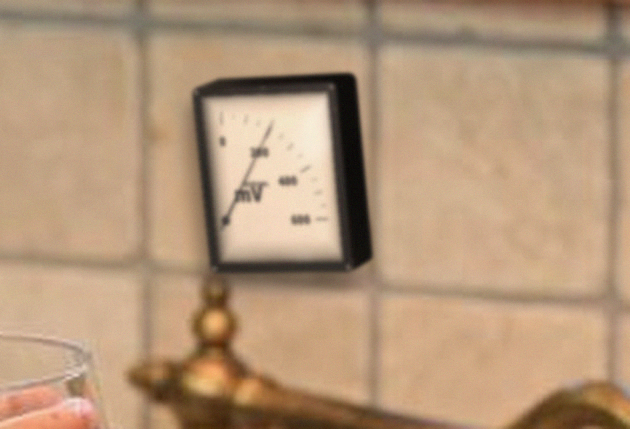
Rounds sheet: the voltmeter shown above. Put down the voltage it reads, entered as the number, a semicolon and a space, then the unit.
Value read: 200; mV
